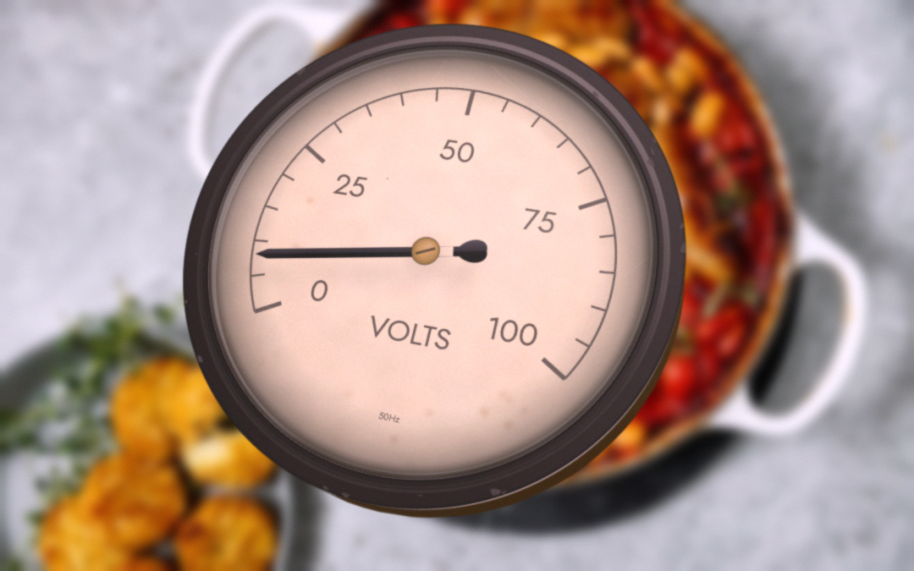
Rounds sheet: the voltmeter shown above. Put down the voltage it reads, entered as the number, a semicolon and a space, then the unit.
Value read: 7.5; V
